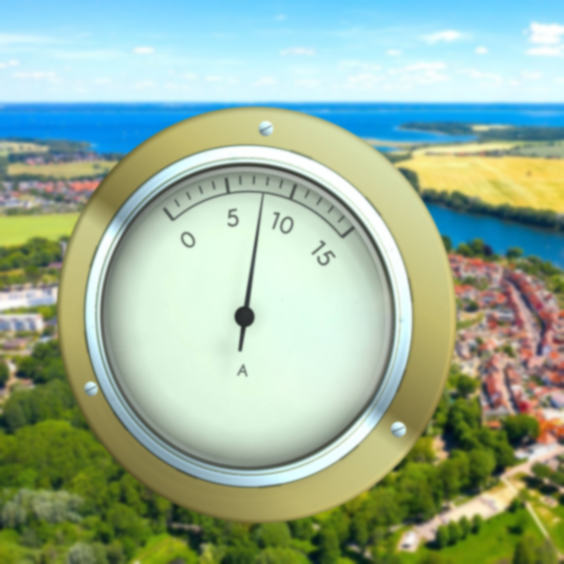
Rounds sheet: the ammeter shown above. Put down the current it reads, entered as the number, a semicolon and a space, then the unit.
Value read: 8; A
